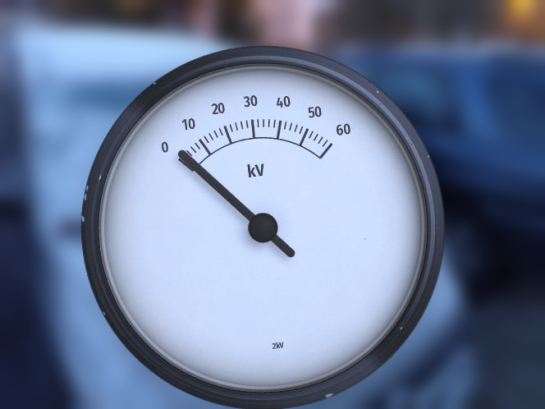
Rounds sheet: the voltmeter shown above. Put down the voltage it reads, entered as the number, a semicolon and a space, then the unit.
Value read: 2; kV
